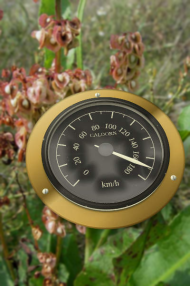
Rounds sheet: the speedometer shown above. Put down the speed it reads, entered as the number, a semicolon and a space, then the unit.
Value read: 170; km/h
